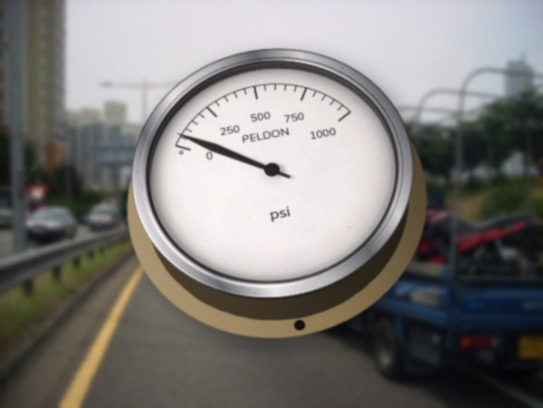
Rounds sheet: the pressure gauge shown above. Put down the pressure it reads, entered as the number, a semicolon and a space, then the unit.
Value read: 50; psi
